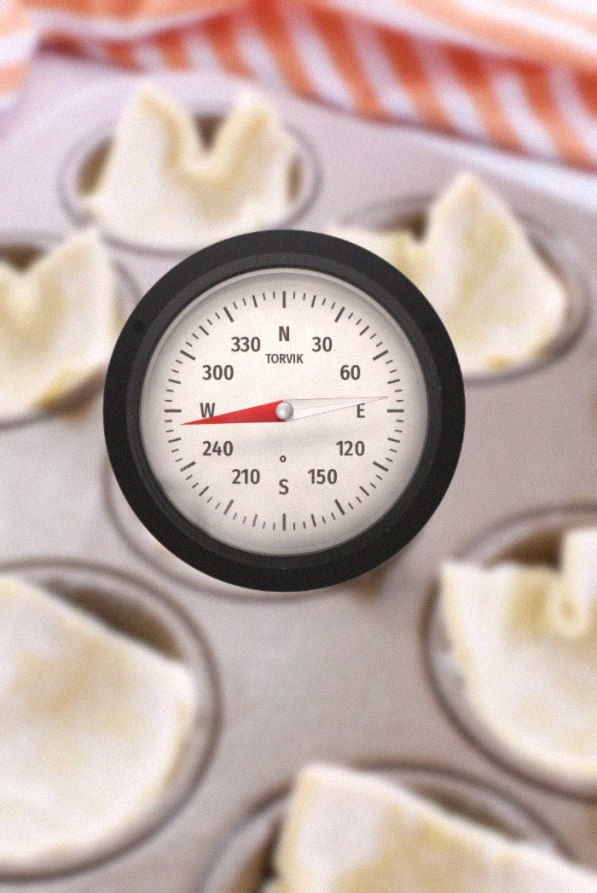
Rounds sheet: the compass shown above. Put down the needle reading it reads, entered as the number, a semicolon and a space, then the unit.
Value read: 262.5; °
